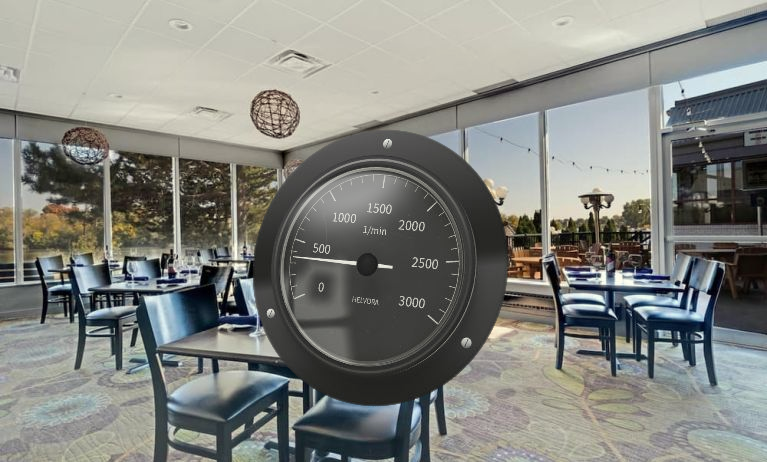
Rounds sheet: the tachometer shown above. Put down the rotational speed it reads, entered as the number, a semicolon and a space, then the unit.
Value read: 350; rpm
